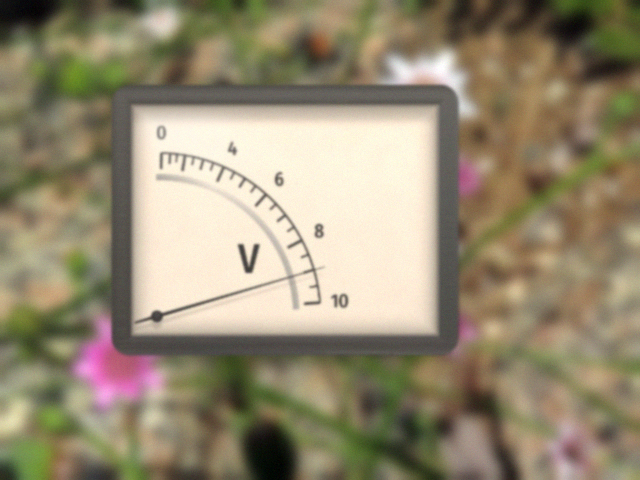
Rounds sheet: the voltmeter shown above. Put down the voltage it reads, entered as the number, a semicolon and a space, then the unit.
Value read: 9; V
